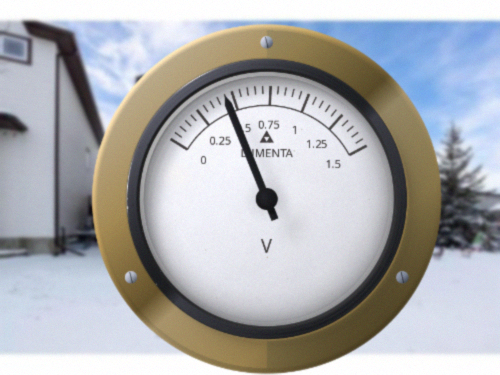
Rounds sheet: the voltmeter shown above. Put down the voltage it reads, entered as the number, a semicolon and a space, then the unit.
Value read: 0.45; V
